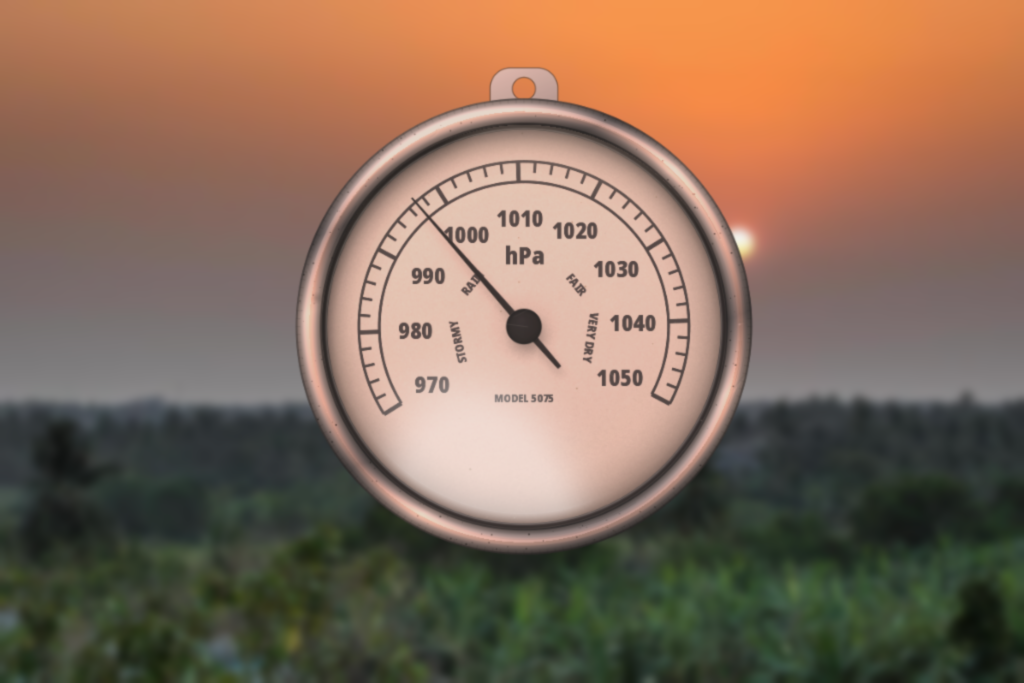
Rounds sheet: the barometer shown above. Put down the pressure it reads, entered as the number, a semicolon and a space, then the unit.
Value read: 997; hPa
